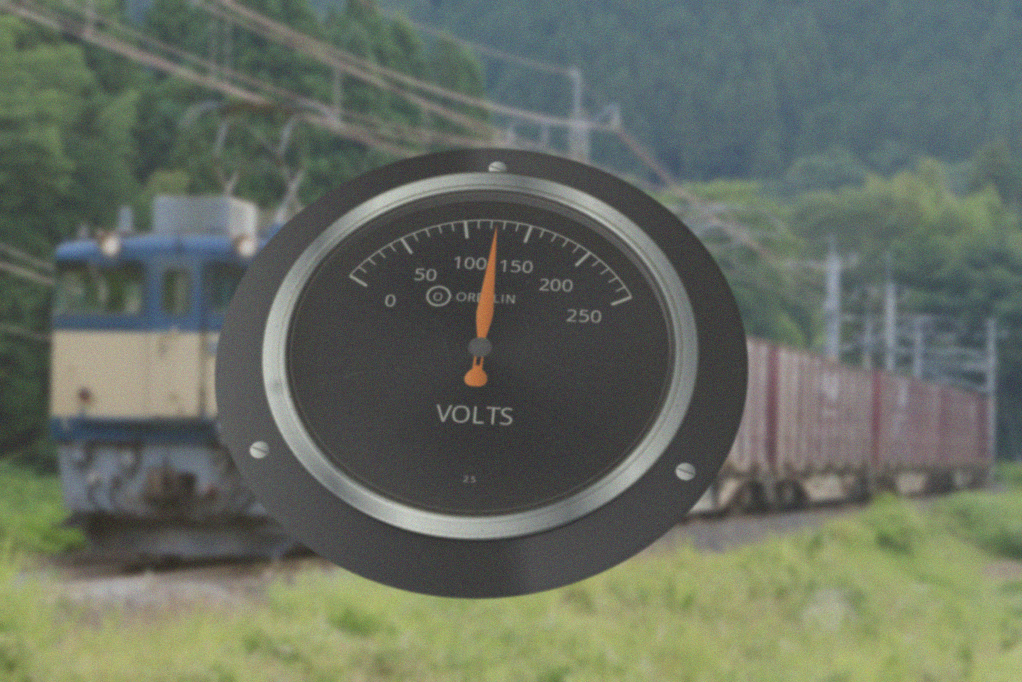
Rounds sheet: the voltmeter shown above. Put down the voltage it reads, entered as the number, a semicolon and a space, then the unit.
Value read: 125; V
